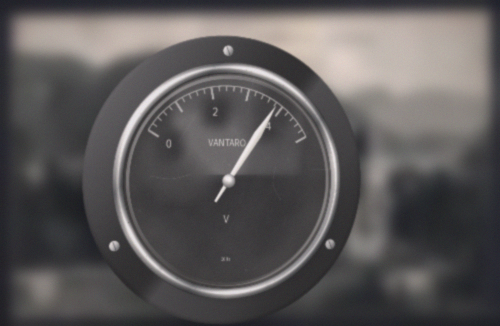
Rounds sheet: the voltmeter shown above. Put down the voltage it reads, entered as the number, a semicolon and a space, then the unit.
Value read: 3.8; V
